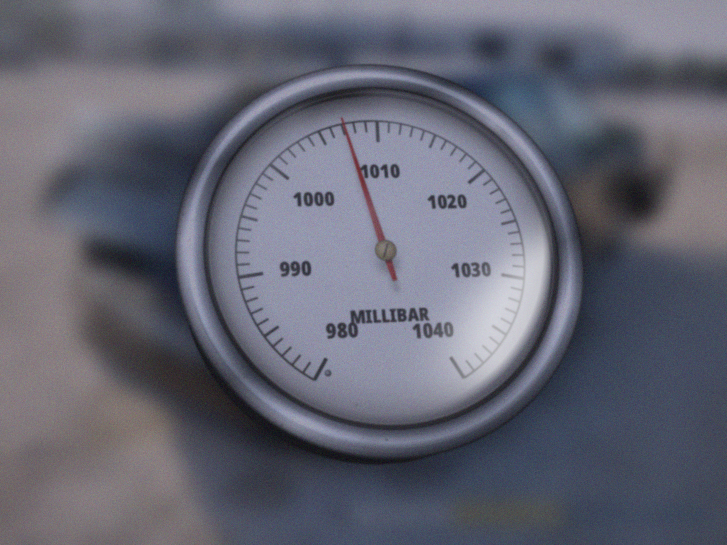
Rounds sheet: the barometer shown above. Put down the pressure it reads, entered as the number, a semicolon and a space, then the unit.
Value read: 1007; mbar
